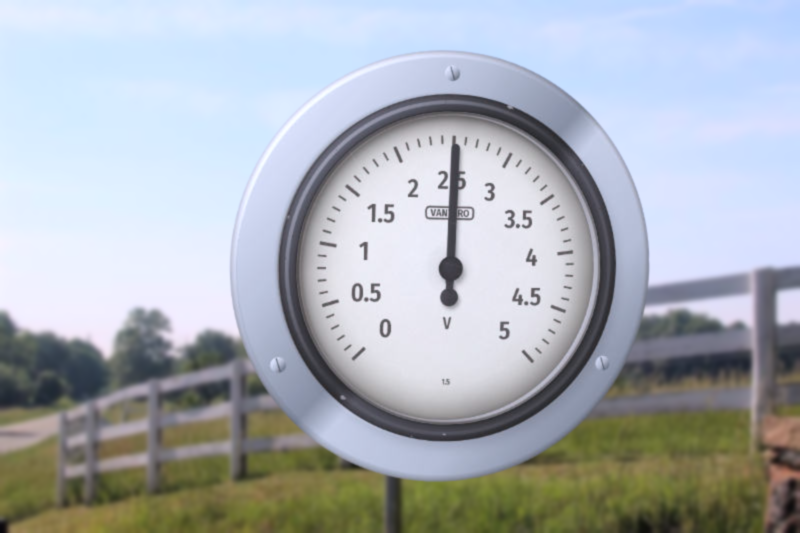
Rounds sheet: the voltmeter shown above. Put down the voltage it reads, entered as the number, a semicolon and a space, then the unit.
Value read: 2.5; V
